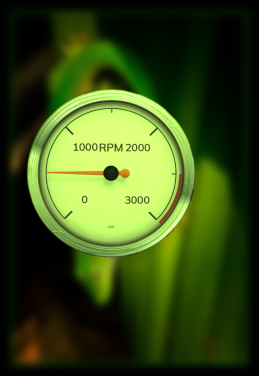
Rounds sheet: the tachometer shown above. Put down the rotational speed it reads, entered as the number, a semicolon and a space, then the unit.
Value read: 500; rpm
